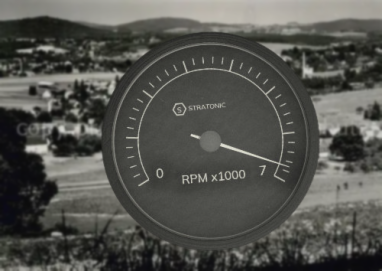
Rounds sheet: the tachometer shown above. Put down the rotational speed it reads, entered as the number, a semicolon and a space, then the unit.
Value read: 6700; rpm
